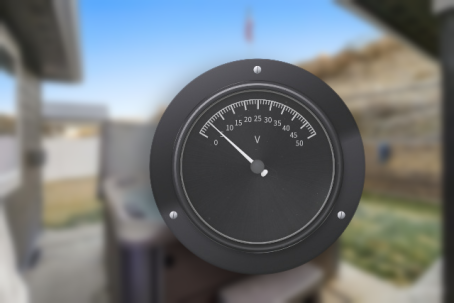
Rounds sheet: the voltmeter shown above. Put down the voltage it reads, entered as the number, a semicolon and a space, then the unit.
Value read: 5; V
